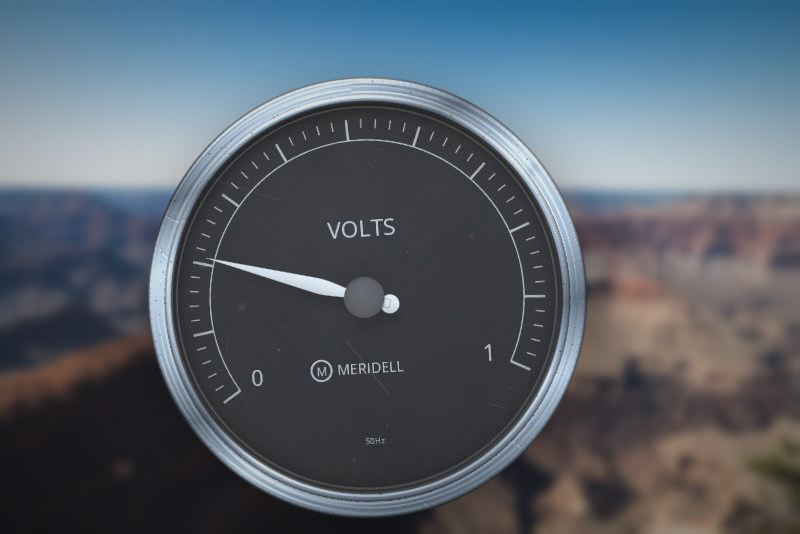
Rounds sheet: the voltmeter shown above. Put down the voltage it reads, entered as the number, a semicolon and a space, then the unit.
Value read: 0.21; V
